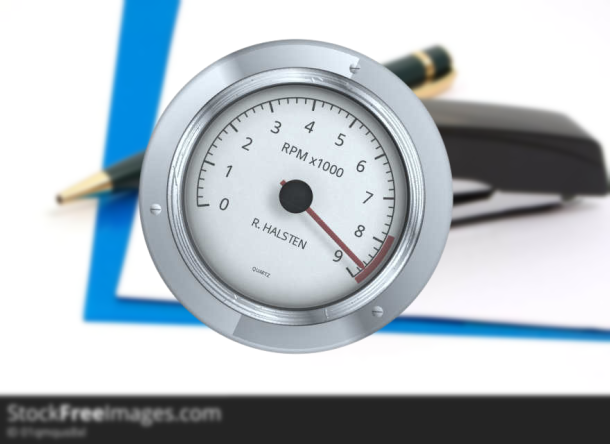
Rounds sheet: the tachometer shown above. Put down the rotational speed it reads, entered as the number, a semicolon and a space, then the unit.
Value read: 8700; rpm
